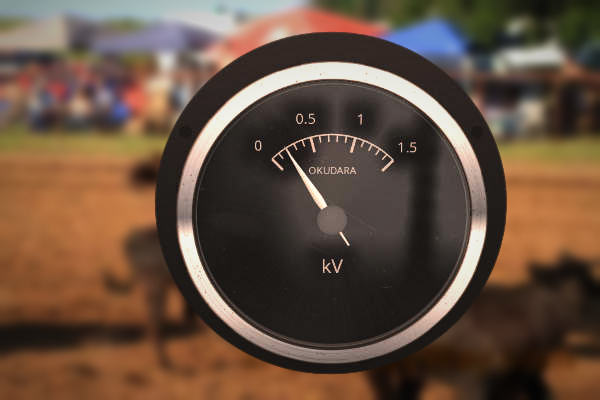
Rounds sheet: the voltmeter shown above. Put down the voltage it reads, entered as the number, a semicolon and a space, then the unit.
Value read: 0.2; kV
